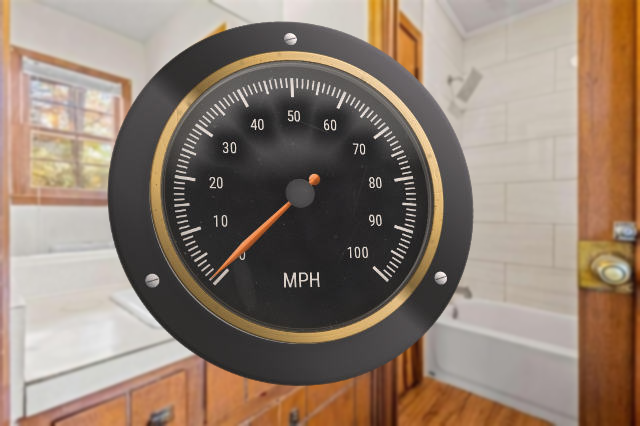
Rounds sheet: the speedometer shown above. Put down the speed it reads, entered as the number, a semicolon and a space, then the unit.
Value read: 1; mph
